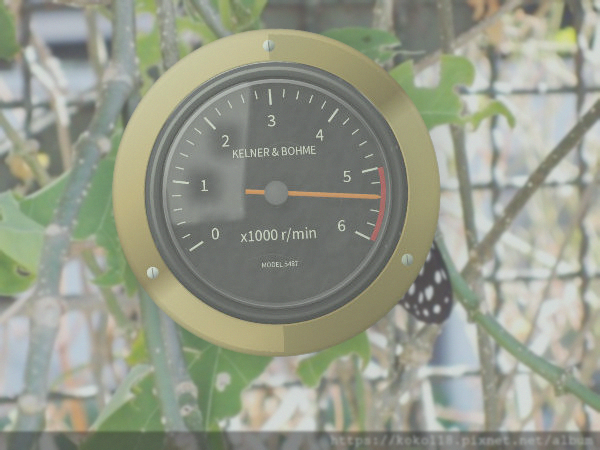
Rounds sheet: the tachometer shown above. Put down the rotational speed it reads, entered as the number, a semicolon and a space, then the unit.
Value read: 5400; rpm
